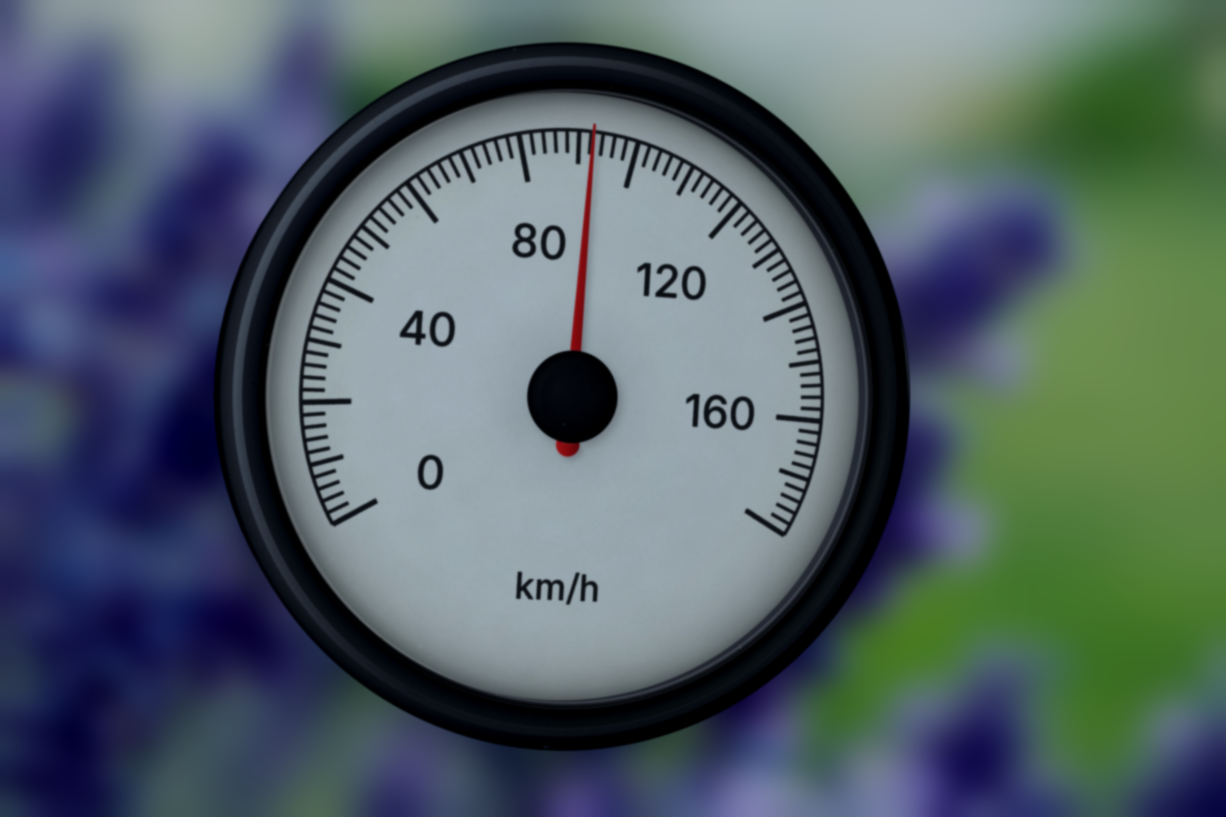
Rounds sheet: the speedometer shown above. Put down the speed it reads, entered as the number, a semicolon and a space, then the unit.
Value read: 92; km/h
